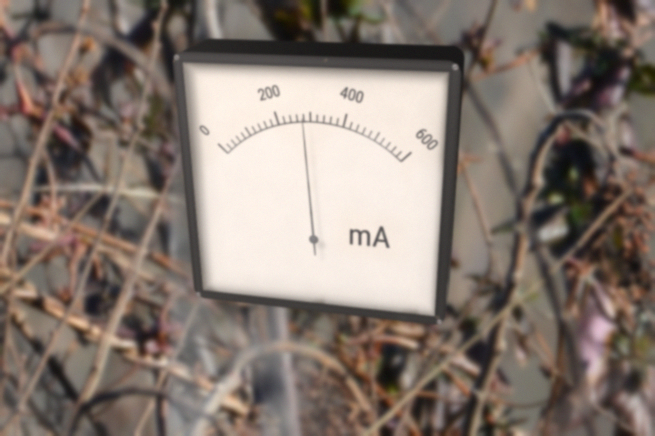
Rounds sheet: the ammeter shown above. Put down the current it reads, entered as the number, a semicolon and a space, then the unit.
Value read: 280; mA
